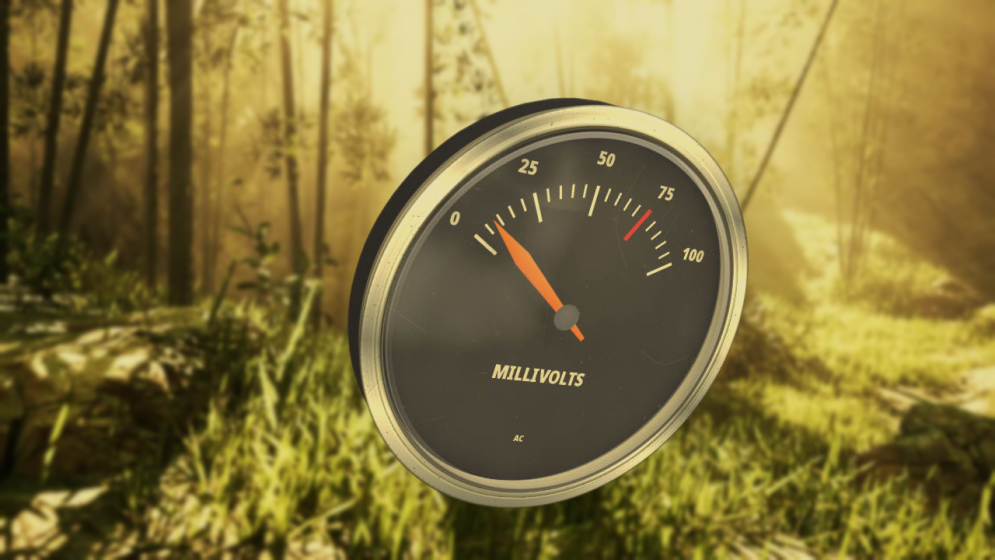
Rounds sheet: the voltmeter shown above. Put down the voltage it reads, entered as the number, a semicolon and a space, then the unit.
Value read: 7.5; mV
